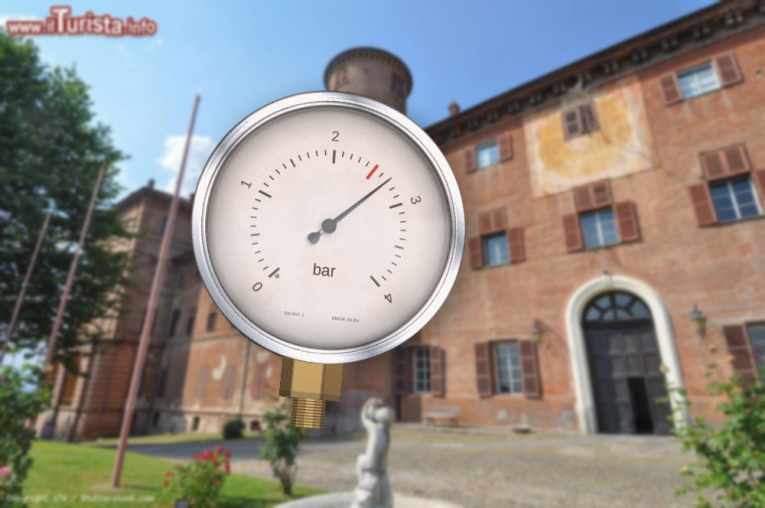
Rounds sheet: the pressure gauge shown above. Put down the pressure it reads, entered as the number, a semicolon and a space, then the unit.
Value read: 2.7; bar
